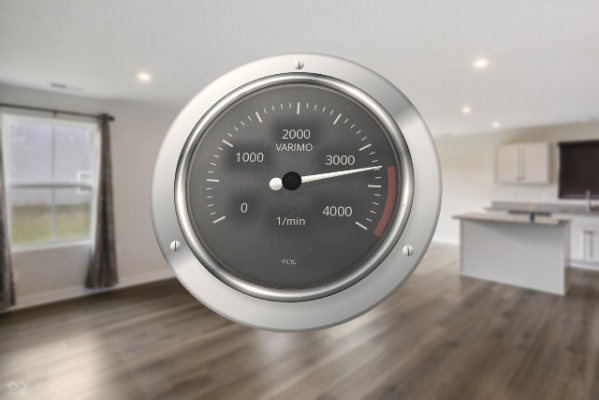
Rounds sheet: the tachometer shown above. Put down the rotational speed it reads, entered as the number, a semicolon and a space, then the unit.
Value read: 3300; rpm
